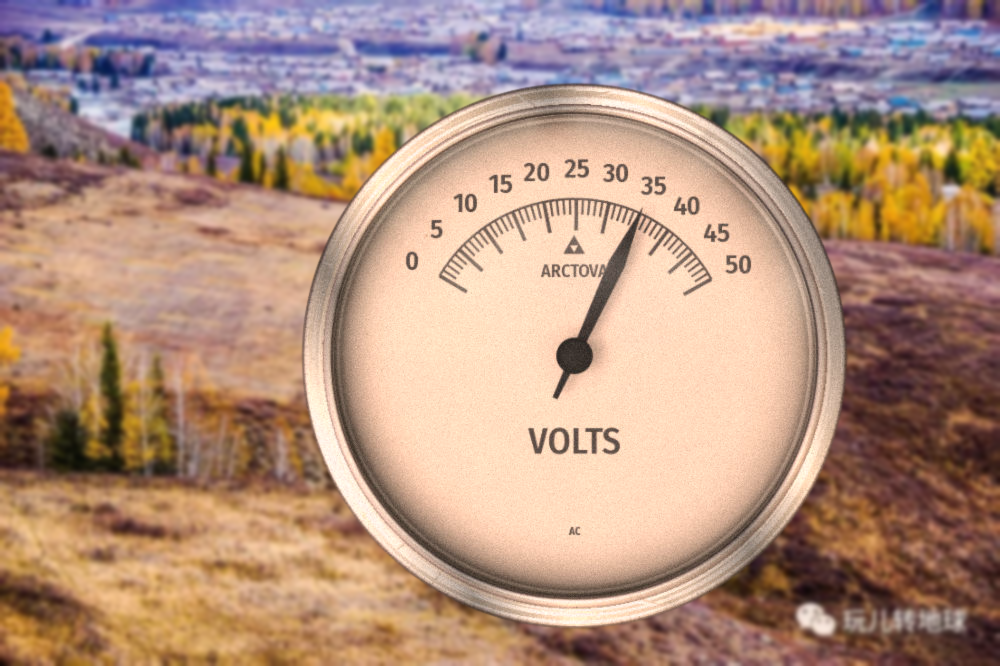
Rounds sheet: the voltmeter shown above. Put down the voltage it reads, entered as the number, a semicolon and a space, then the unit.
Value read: 35; V
